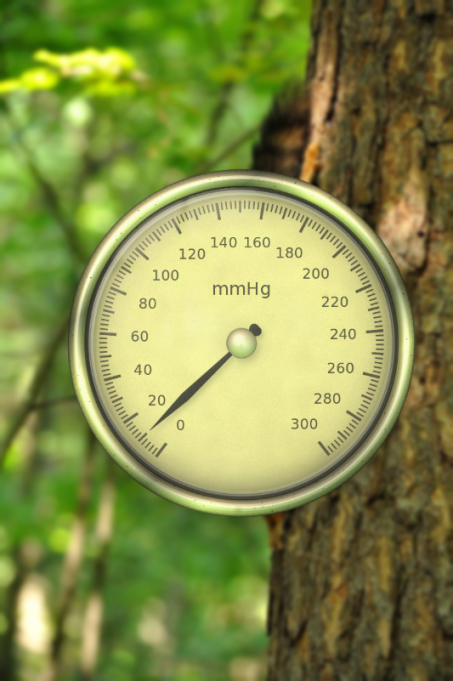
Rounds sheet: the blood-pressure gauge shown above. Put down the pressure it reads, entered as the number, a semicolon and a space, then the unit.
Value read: 10; mmHg
